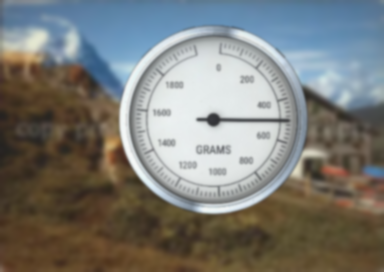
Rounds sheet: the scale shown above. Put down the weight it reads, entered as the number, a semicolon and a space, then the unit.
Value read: 500; g
